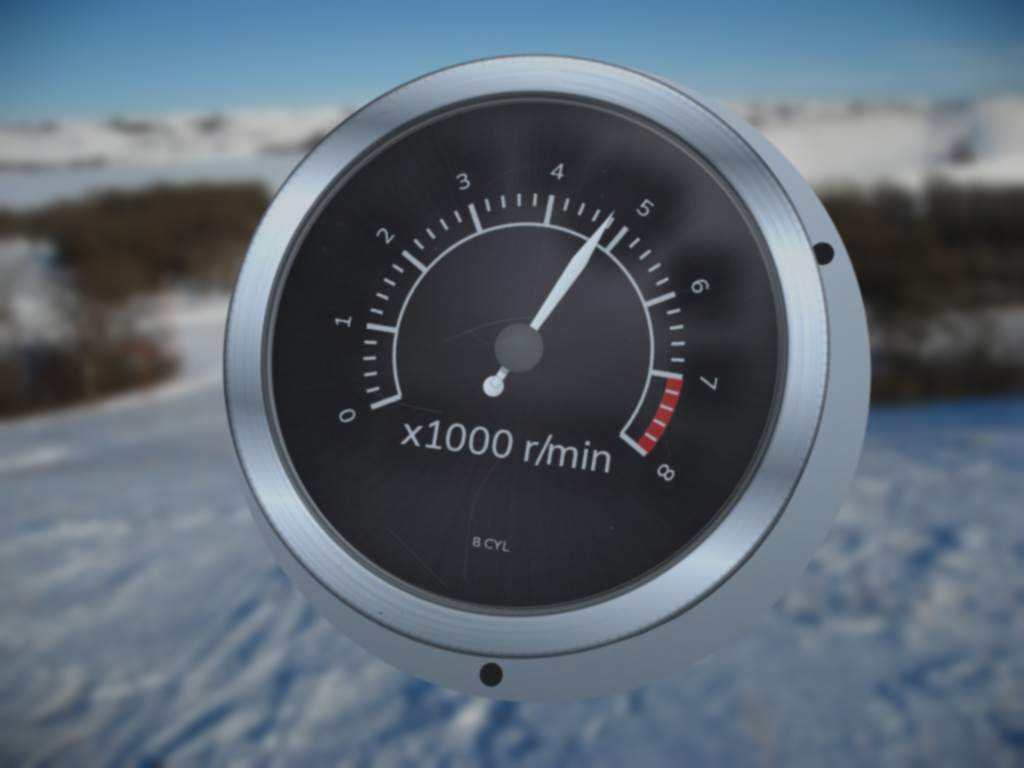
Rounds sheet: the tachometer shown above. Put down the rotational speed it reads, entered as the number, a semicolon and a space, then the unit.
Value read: 4800; rpm
